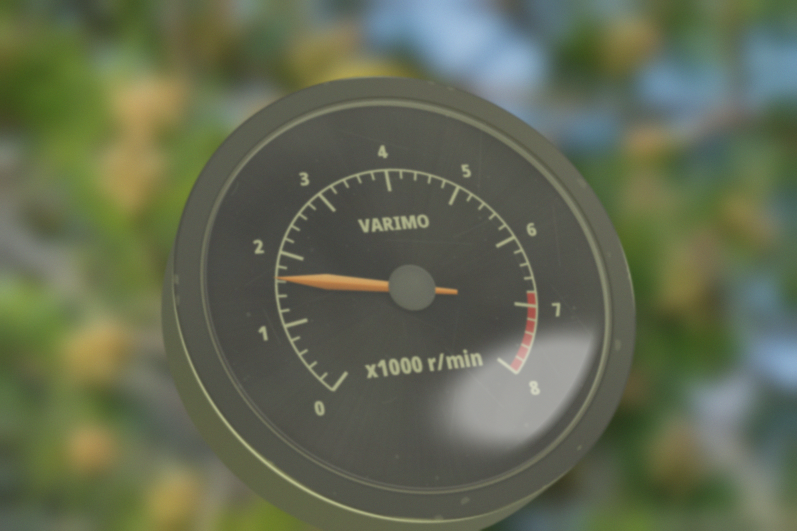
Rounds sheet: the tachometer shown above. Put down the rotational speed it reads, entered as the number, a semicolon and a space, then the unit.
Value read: 1600; rpm
